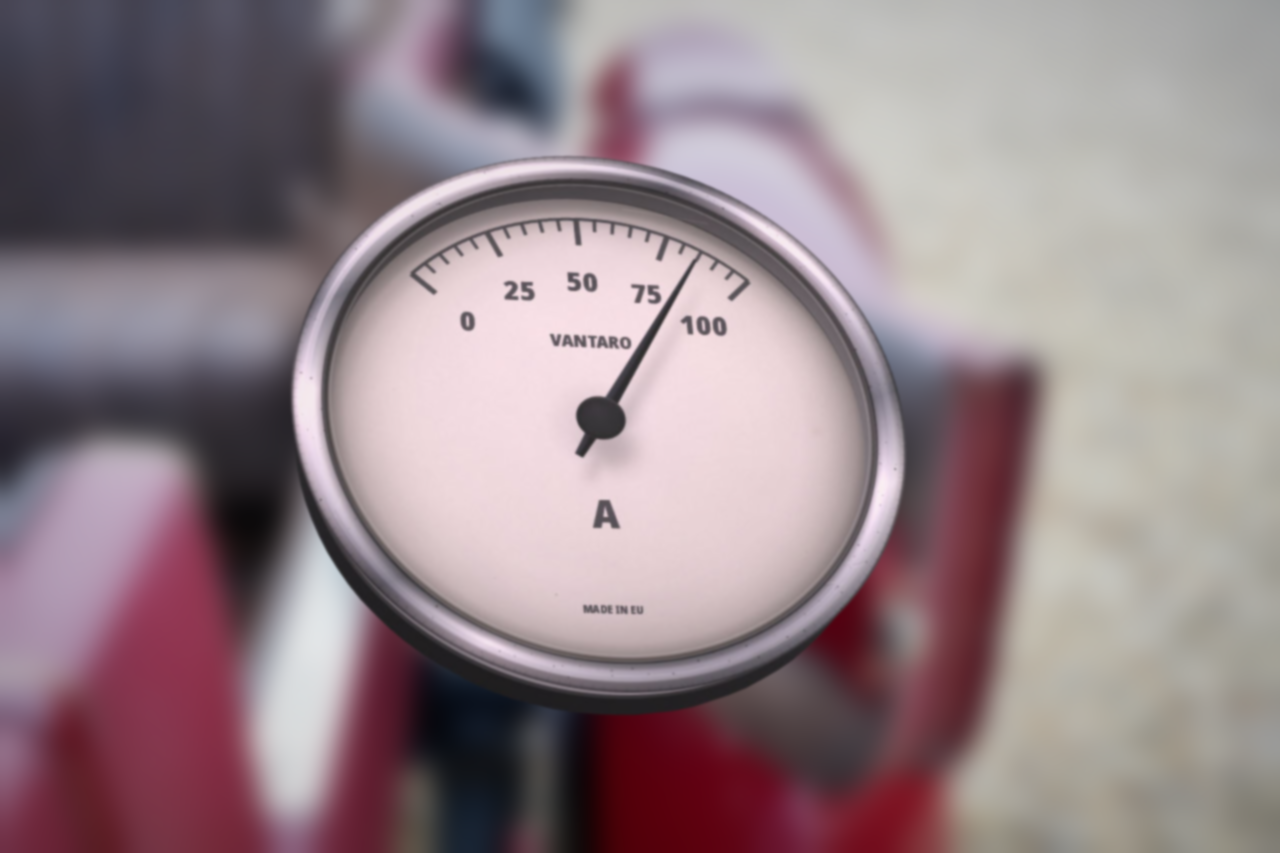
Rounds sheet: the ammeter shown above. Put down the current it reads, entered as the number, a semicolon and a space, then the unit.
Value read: 85; A
